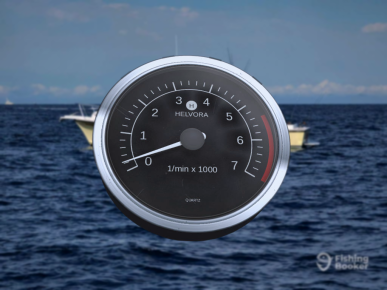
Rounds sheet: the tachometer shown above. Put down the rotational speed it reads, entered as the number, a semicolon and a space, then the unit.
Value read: 200; rpm
